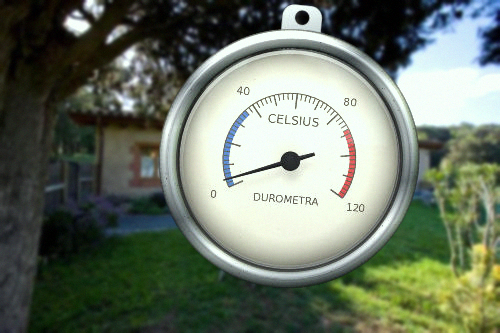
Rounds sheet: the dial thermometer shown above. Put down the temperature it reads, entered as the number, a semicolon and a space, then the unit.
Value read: 4; °C
